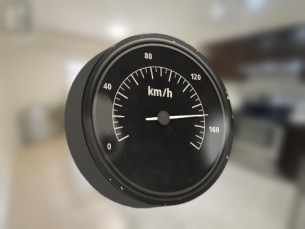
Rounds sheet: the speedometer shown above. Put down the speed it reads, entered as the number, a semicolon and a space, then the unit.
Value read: 150; km/h
